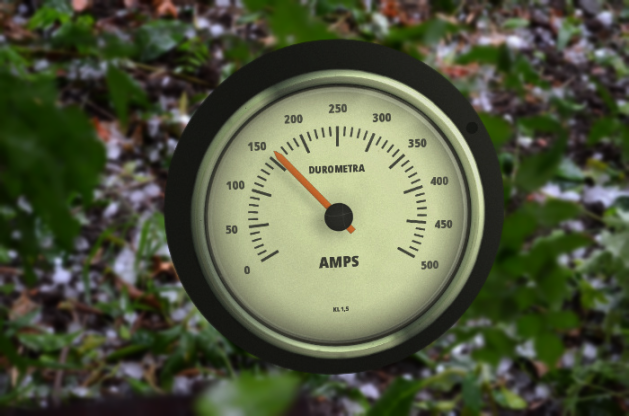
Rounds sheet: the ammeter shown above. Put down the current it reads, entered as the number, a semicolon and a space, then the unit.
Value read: 160; A
